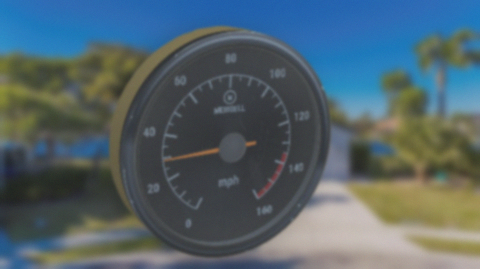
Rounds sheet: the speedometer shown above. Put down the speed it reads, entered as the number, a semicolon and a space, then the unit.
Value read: 30; mph
